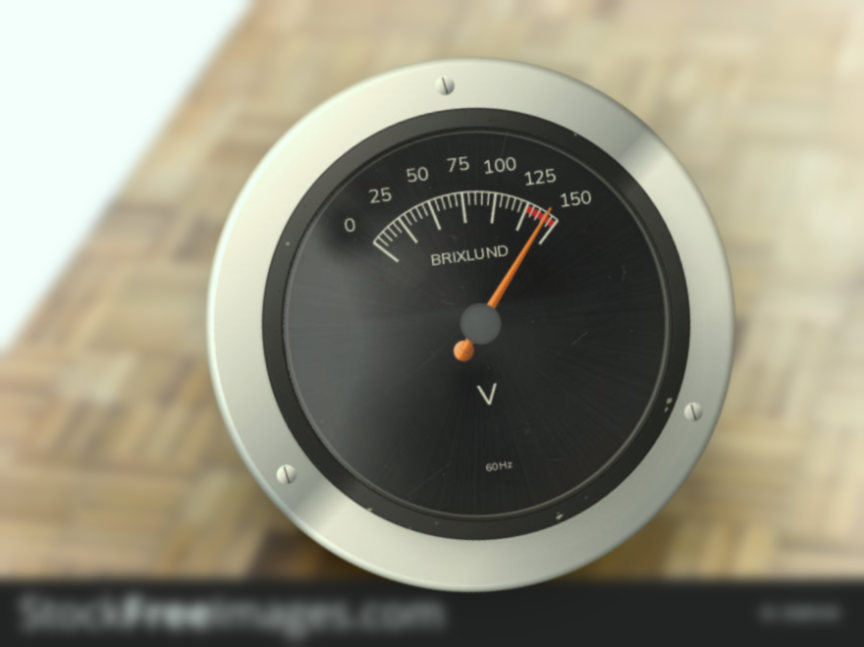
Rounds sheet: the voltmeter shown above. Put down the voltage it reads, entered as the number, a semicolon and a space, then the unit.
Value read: 140; V
